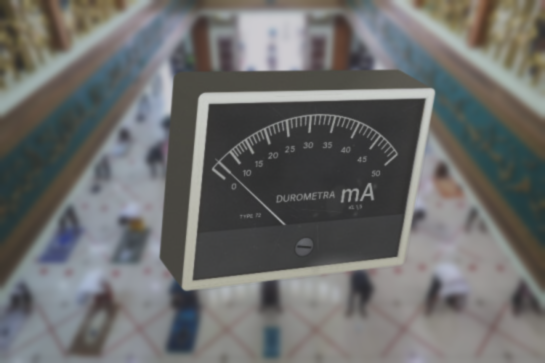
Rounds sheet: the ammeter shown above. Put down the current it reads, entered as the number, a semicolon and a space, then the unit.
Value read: 5; mA
